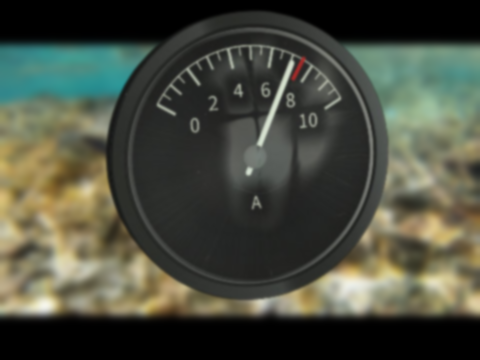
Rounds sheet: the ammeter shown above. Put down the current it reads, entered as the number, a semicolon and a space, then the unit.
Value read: 7; A
